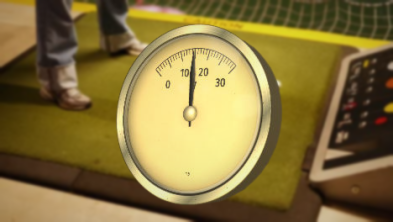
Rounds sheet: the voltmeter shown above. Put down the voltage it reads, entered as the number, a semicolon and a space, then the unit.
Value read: 15; V
